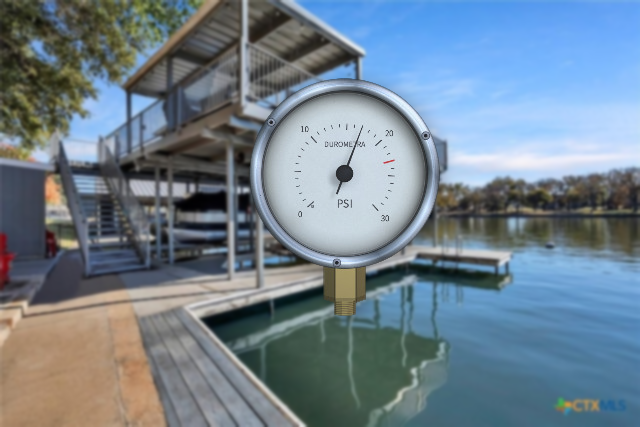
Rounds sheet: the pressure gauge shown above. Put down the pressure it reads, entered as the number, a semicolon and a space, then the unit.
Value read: 17; psi
